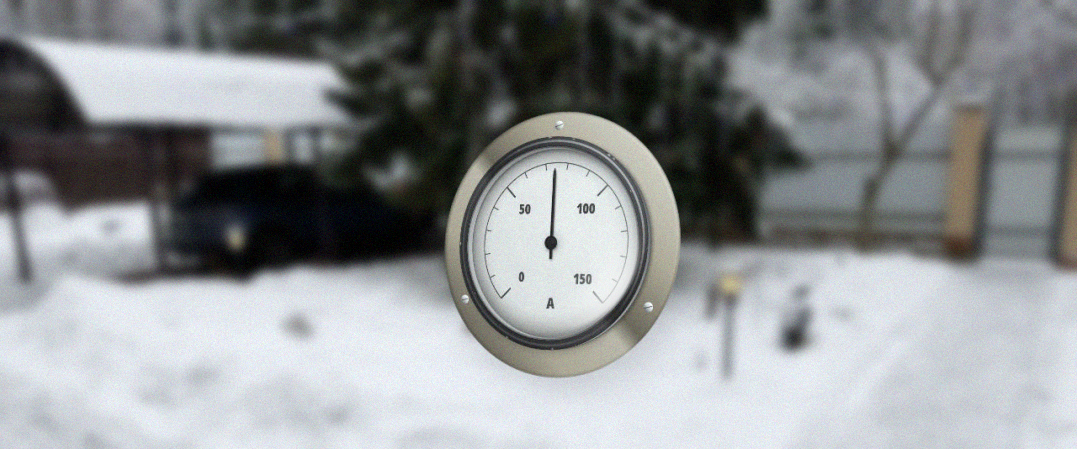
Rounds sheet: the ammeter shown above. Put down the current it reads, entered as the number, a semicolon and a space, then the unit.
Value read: 75; A
